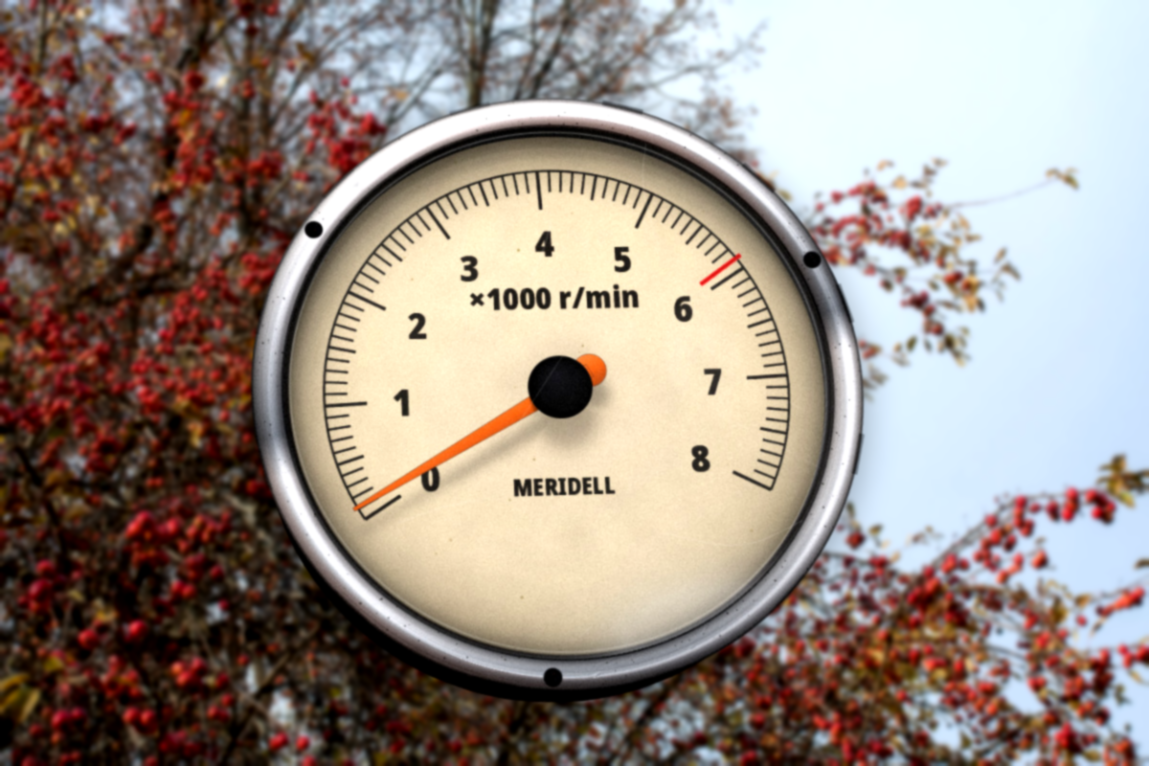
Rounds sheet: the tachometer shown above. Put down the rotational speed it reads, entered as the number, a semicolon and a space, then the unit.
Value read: 100; rpm
